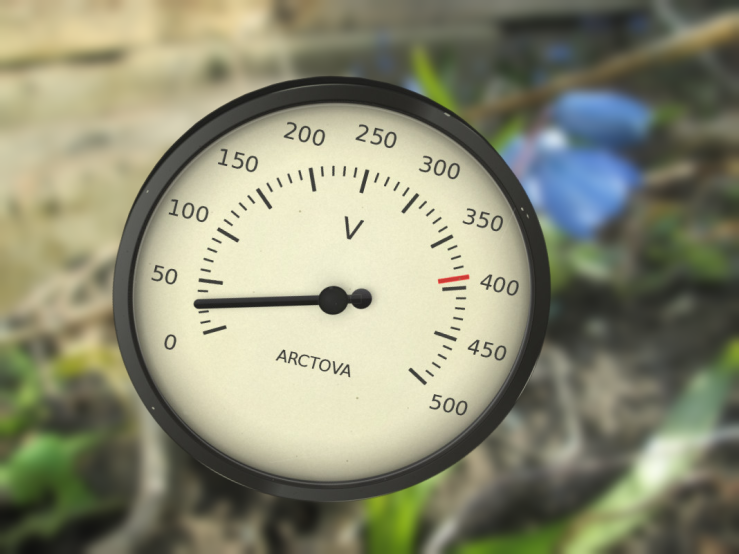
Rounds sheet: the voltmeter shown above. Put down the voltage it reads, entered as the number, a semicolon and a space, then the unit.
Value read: 30; V
